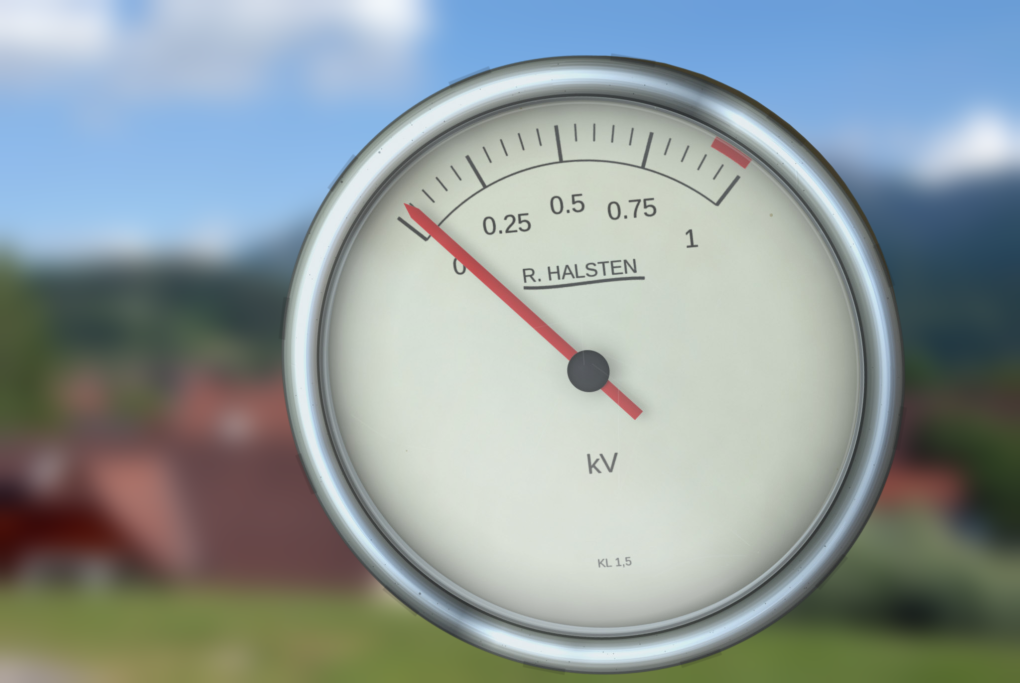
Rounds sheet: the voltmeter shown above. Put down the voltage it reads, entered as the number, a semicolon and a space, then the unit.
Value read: 0.05; kV
